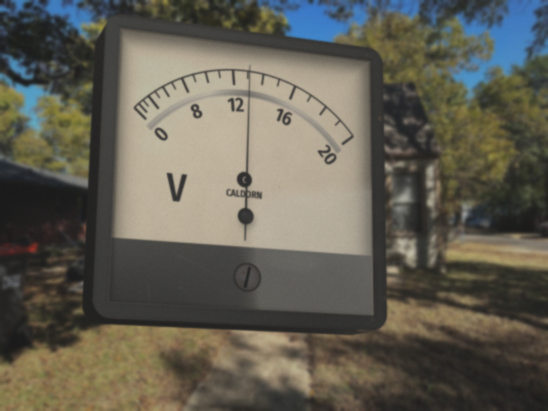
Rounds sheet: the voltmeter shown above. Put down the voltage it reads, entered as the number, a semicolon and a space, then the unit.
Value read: 13; V
